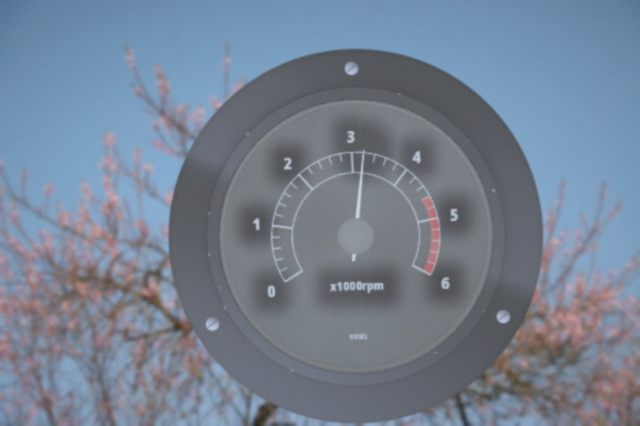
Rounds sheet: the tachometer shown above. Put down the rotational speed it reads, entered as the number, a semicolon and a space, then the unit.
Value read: 3200; rpm
